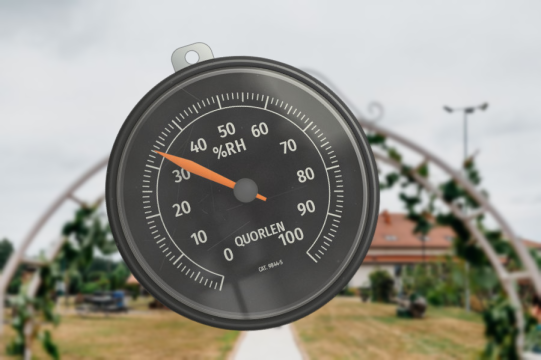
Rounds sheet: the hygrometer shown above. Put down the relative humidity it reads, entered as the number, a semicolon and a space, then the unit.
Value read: 33; %
